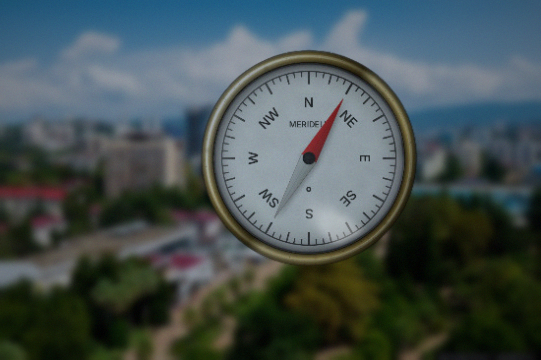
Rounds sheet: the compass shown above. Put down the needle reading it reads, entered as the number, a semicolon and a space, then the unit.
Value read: 30; °
